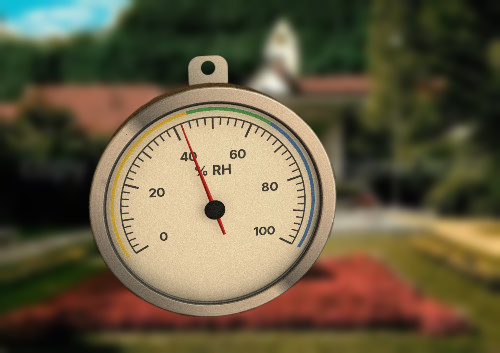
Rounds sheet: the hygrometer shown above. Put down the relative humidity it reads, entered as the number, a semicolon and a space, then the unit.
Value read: 42; %
